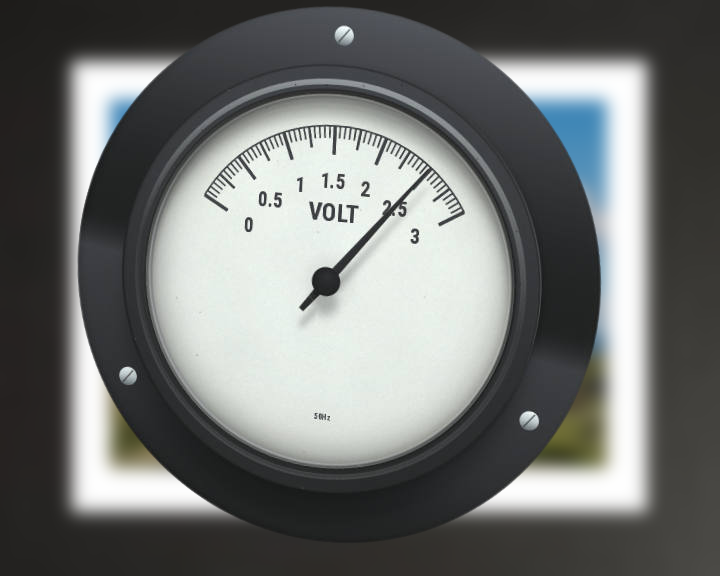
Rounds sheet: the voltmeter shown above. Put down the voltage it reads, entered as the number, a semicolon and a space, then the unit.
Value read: 2.5; V
